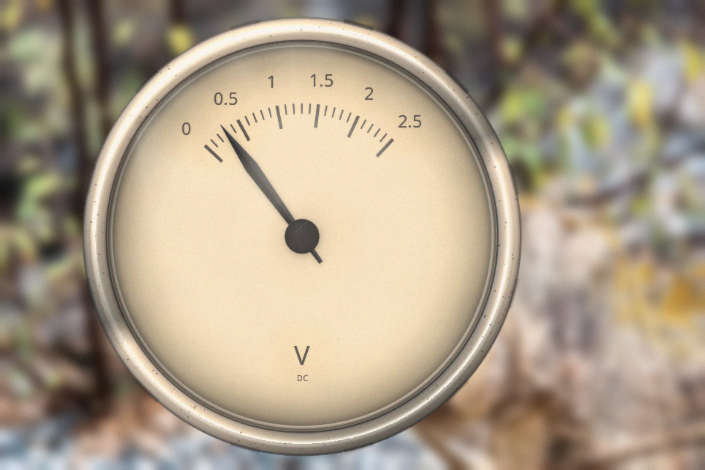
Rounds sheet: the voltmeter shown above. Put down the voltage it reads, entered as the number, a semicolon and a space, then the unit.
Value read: 0.3; V
